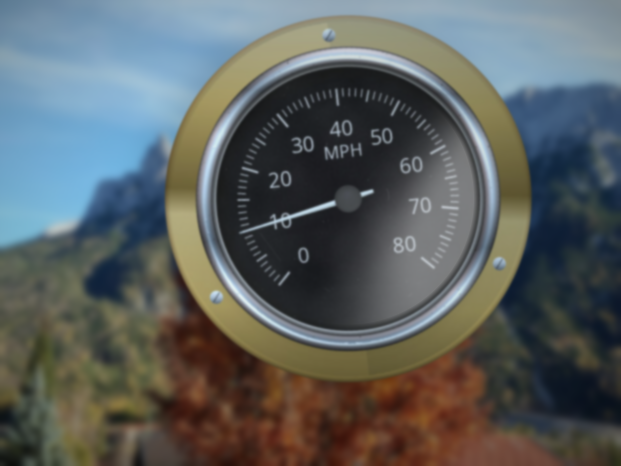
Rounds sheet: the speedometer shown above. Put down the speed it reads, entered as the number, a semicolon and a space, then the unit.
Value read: 10; mph
